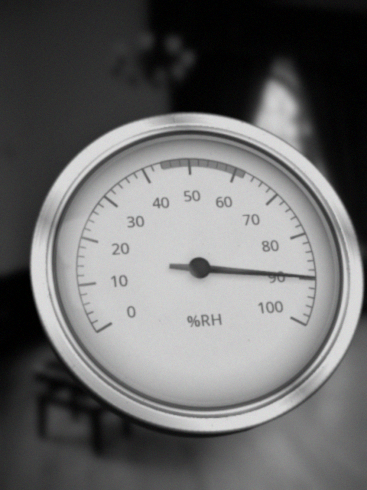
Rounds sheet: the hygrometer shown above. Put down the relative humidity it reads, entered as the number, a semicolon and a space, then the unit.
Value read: 90; %
